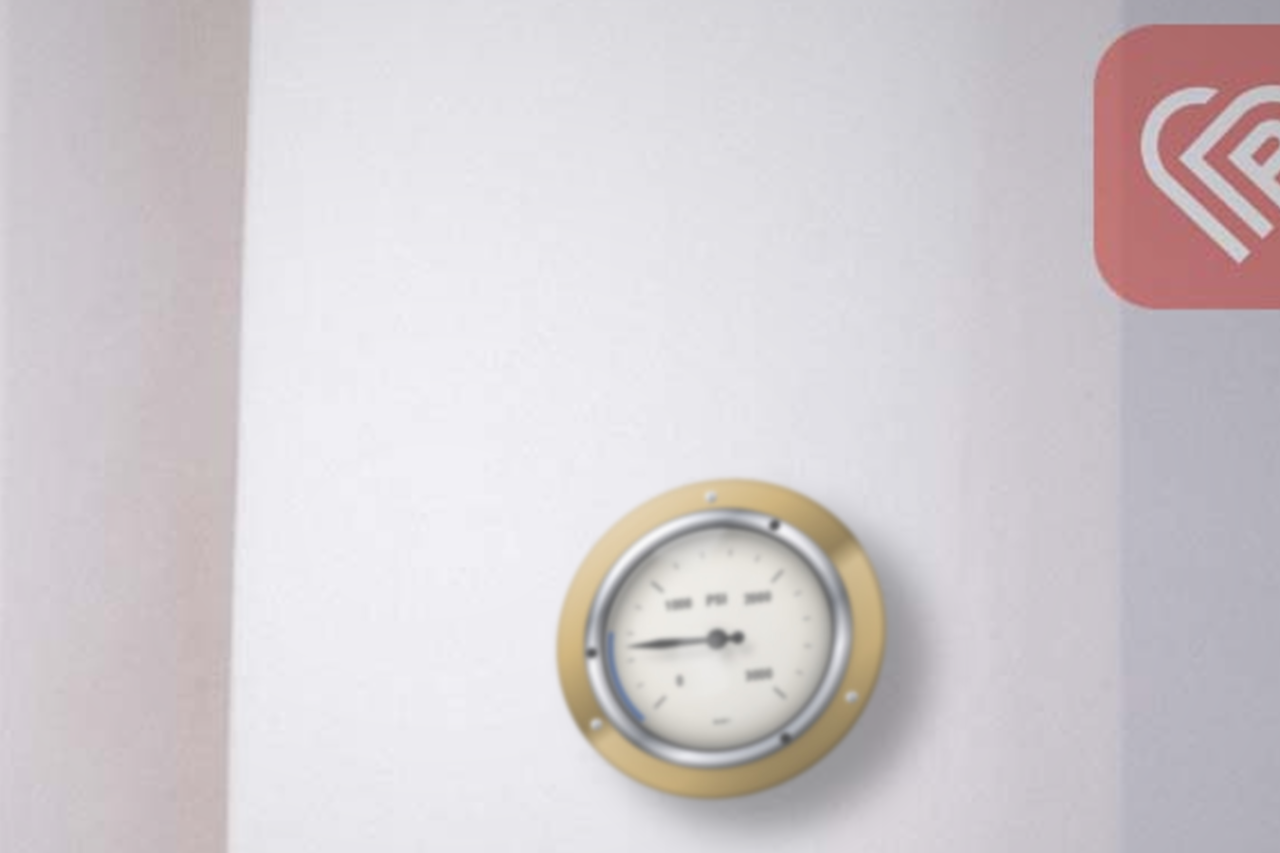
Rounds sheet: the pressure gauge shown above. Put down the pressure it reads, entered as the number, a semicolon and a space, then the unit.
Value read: 500; psi
